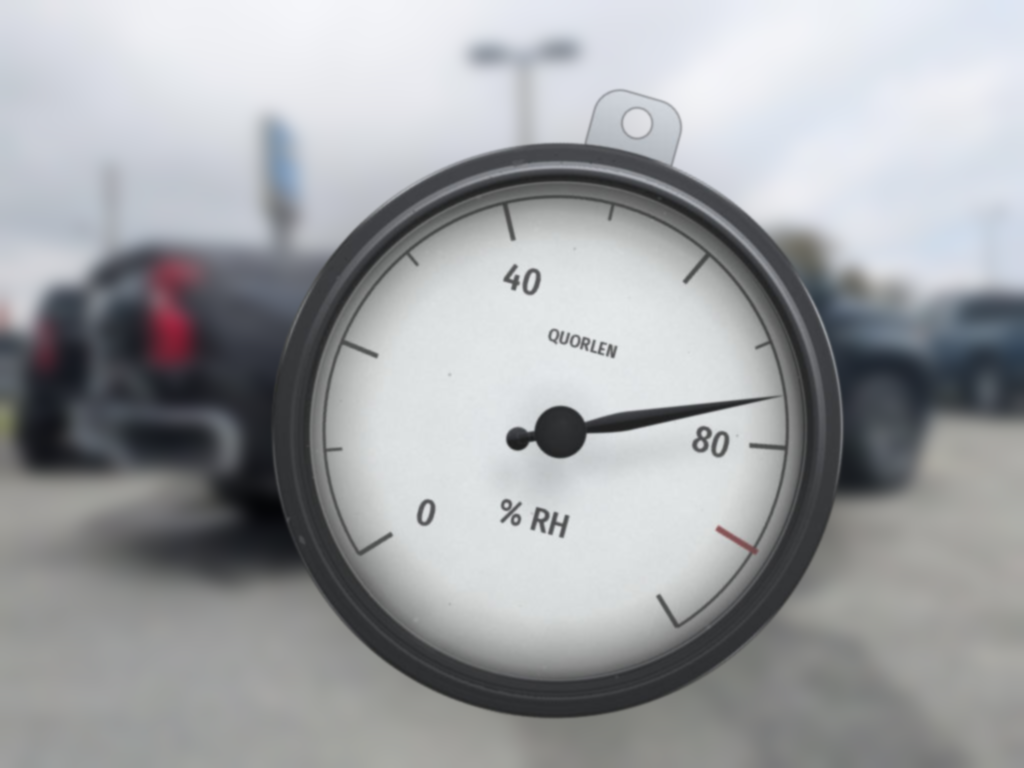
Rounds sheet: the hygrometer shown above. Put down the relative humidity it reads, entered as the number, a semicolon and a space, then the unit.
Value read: 75; %
